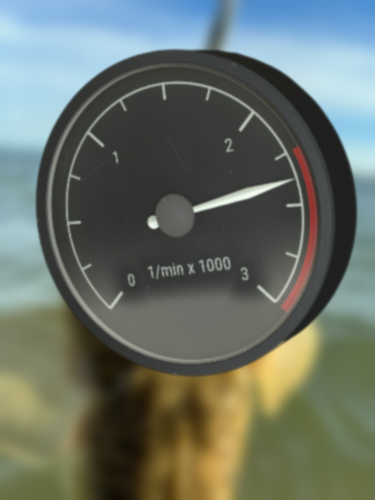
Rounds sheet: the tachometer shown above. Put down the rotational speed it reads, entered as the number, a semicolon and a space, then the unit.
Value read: 2375; rpm
